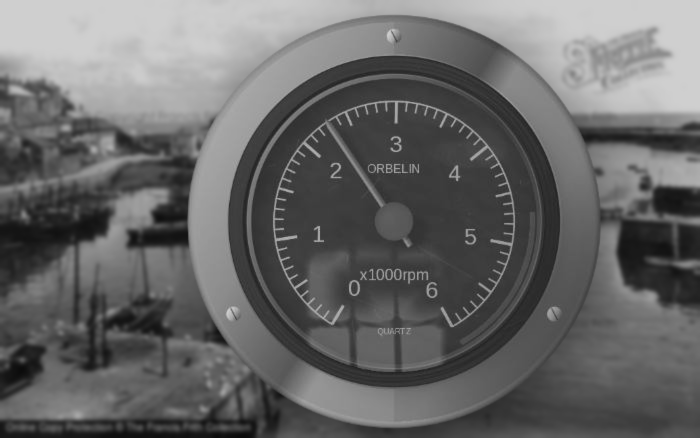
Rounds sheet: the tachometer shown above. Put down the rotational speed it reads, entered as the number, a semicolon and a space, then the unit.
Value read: 2300; rpm
